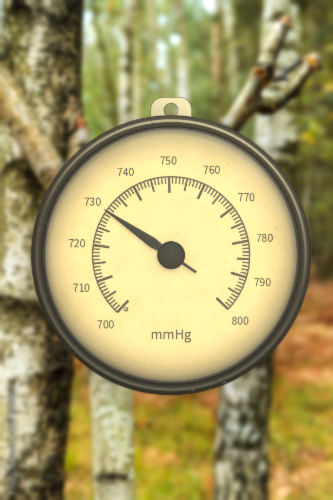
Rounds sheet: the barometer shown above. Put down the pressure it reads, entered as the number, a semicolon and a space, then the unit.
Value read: 730; mmHg
